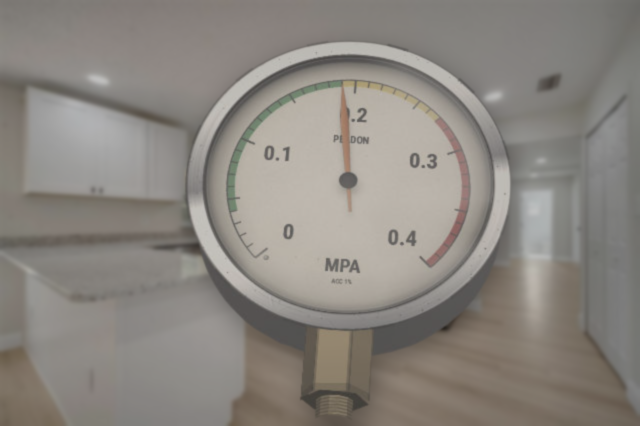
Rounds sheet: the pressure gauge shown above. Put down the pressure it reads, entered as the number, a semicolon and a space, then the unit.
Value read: 0.19; MPa
